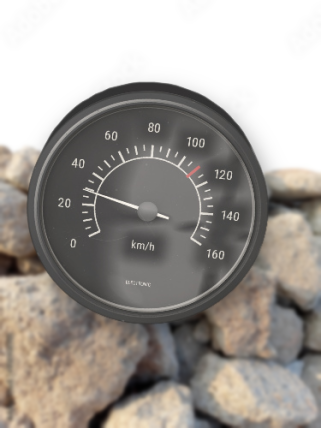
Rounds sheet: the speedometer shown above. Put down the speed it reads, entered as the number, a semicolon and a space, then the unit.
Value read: 30; km/h
